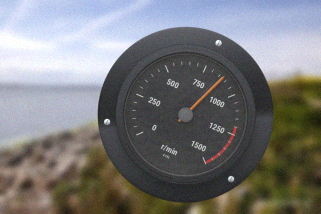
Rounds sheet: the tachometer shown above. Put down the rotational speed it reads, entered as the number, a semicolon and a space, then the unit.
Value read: 875; rpm
